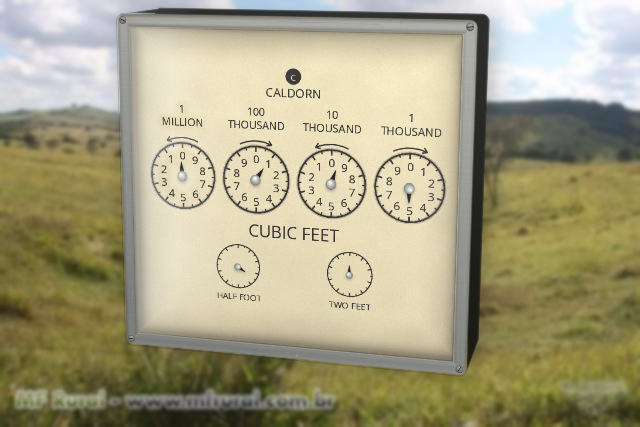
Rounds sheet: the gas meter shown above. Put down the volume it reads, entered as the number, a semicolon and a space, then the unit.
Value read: 9500; ft³
